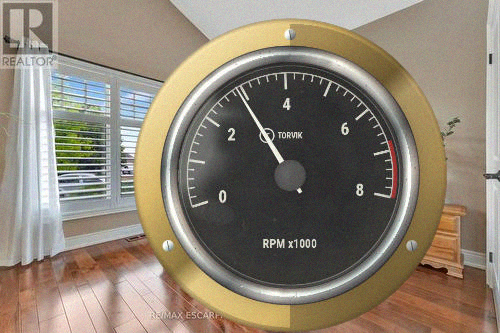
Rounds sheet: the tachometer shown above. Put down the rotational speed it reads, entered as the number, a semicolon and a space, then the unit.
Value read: 2900; rpm
